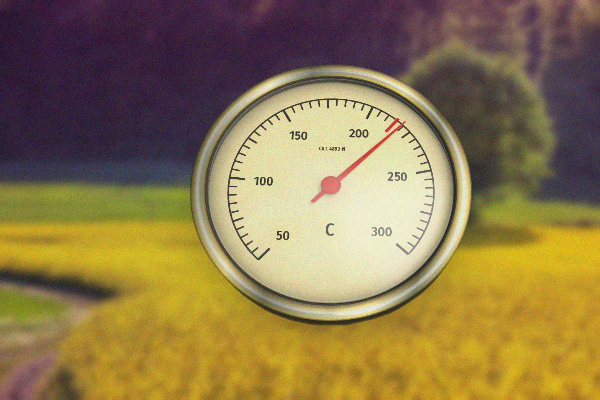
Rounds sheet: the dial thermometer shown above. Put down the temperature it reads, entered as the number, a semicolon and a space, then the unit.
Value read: 220; °C
